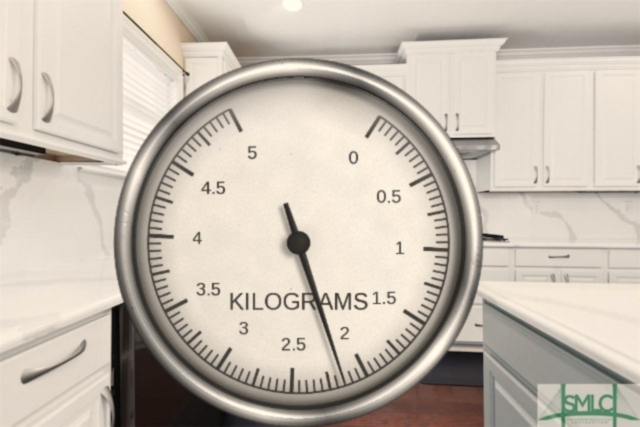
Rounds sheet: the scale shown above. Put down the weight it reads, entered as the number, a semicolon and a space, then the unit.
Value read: 2.15; kg
